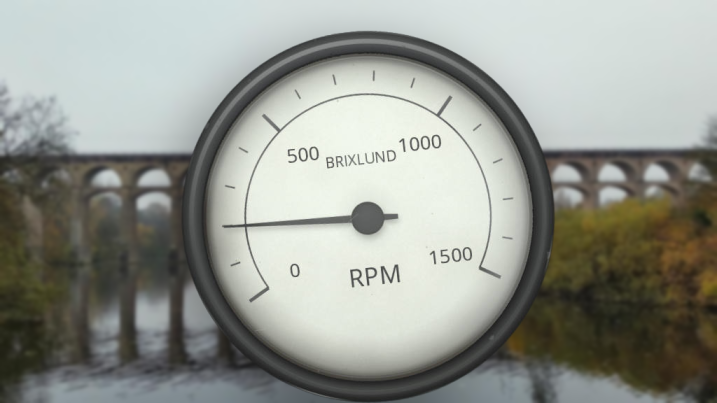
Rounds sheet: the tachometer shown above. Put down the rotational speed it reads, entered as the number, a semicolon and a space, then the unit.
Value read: 200; rpm
